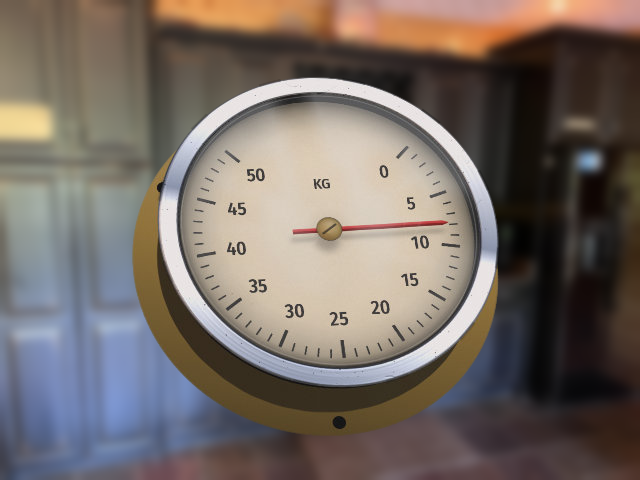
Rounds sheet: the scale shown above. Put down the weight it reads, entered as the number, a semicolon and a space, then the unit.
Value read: 8; kg
